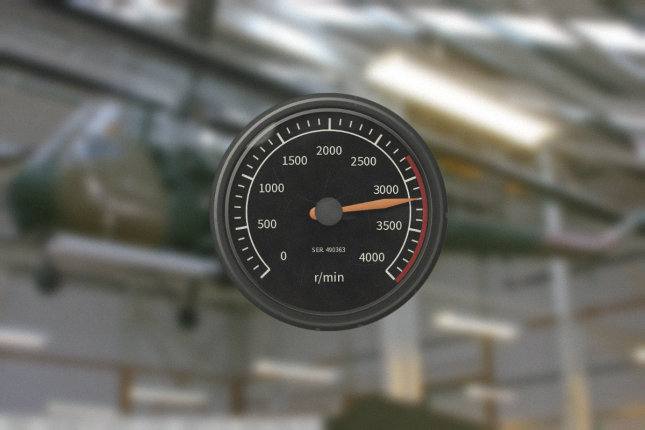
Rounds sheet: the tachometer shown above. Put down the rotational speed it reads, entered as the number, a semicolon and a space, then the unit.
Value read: 3200; rpm
